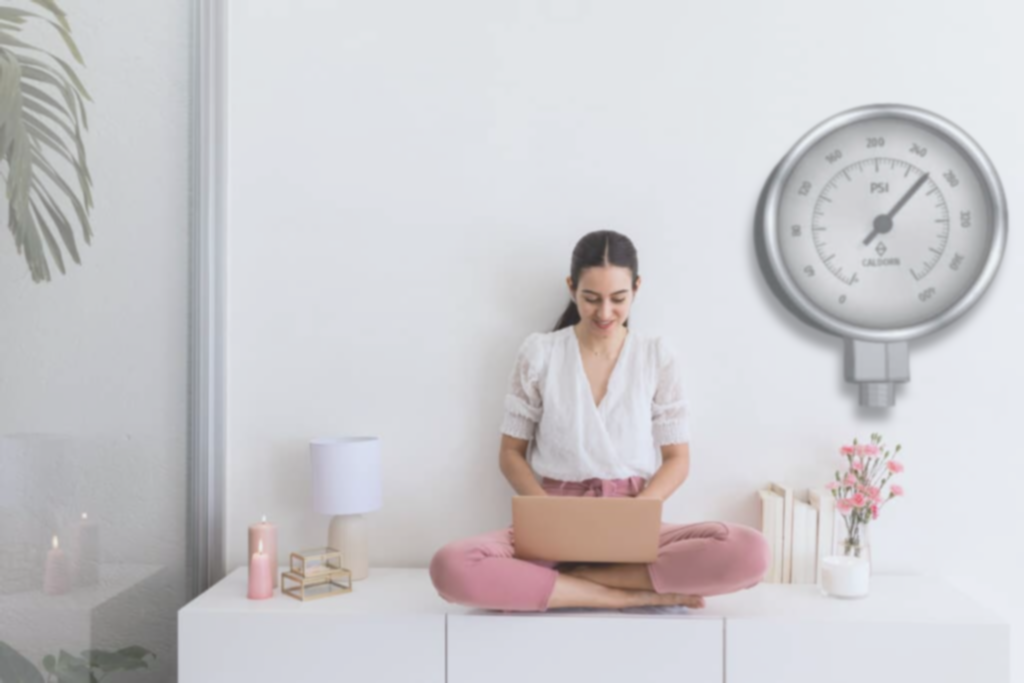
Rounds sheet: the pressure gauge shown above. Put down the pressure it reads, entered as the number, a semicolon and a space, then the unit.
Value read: 260; psi
